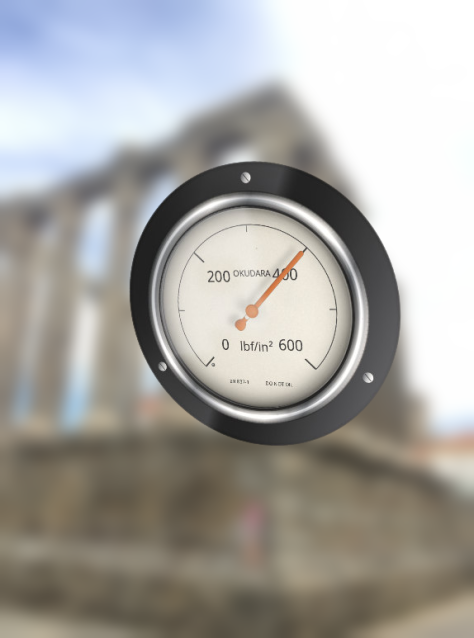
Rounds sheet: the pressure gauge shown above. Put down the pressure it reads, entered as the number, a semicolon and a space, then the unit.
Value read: 400; psi
